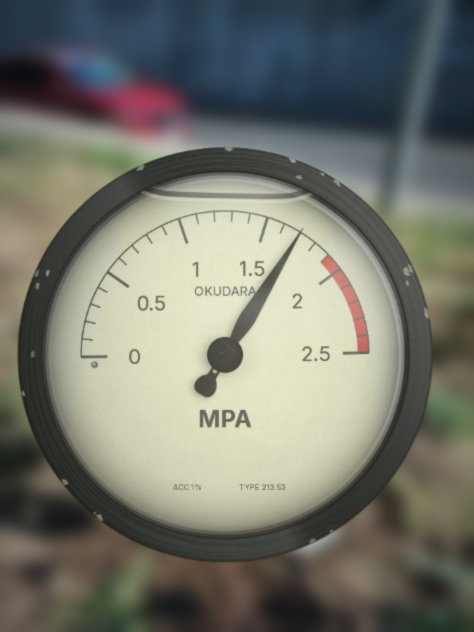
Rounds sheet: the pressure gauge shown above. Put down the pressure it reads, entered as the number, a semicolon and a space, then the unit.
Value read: 1.7; MPa
